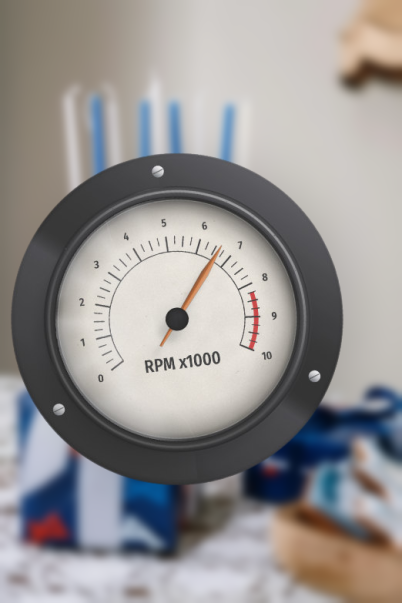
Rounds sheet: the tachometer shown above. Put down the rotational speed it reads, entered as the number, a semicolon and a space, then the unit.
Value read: 6625; rpm
